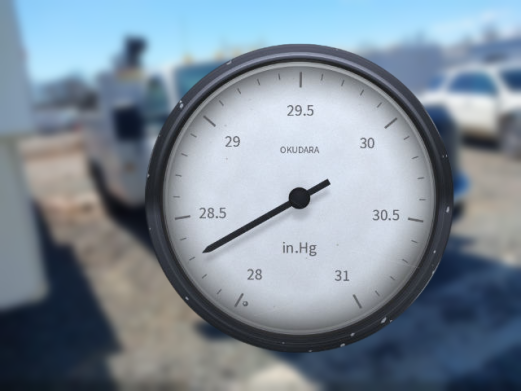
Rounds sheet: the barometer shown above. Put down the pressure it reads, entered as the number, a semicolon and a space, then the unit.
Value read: 28.3; inHg
